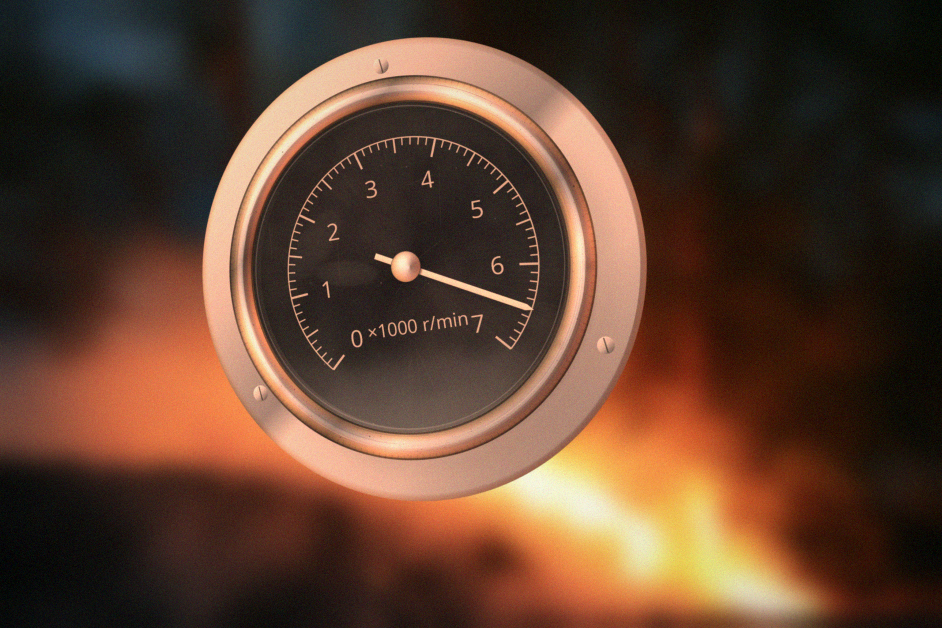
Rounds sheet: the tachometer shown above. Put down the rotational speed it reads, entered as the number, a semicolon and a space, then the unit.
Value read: 6500; rpm
